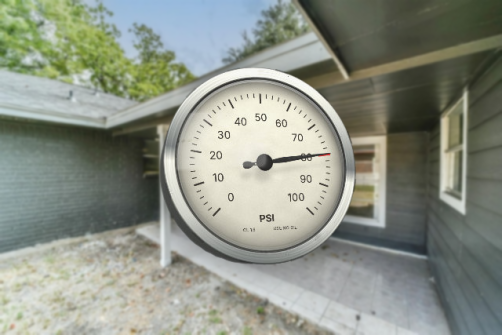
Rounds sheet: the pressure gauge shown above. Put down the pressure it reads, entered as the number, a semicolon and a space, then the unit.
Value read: 80; psi
